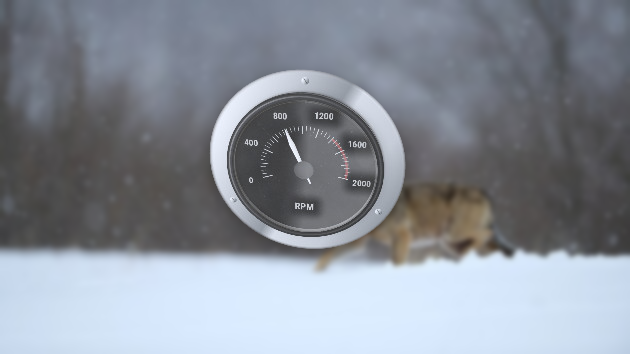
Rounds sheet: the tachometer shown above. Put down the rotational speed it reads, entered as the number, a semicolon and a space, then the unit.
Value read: 800; rpm
